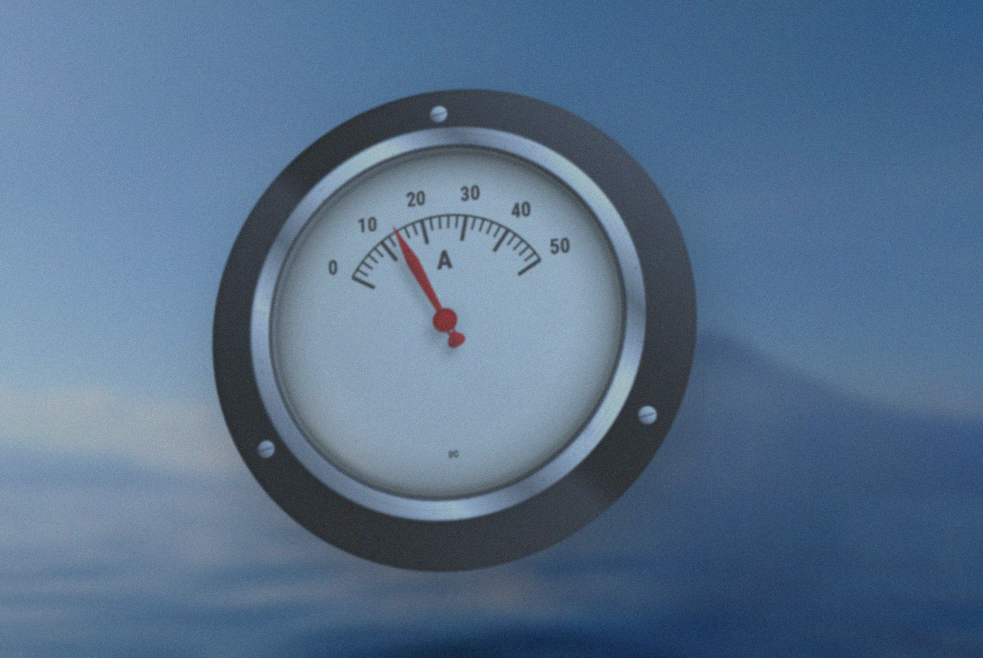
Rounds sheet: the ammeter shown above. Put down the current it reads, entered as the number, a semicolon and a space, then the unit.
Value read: 14; A
